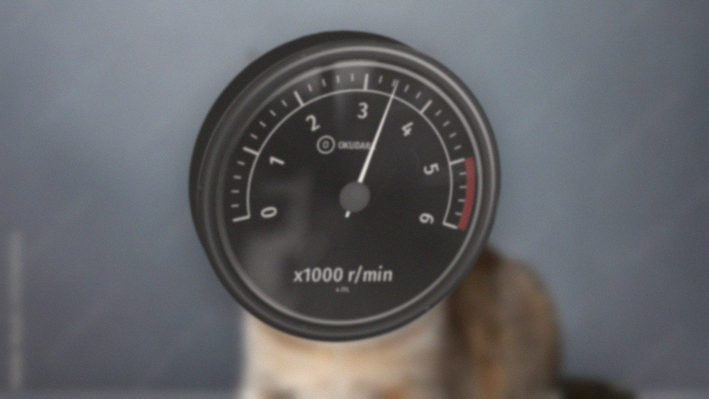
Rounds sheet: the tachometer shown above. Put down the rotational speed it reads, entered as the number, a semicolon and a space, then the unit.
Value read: 3400; rpm
